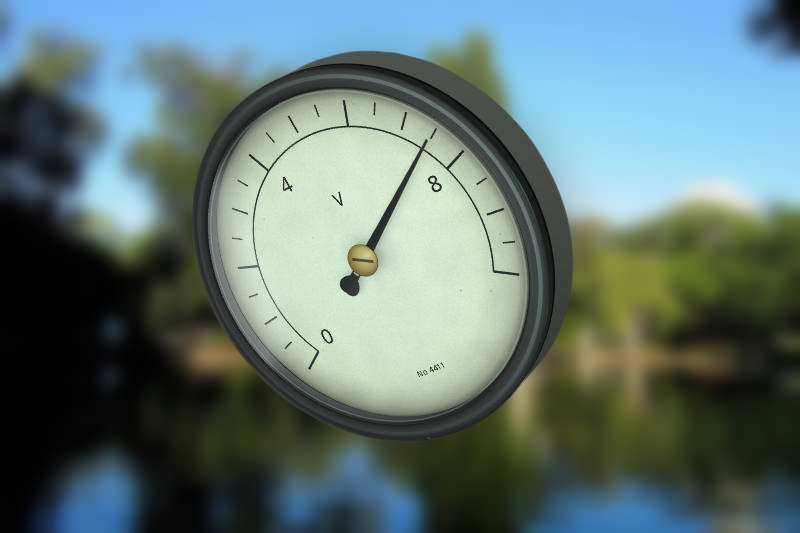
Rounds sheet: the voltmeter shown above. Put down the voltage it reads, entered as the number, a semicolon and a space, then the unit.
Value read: 7.5; V
